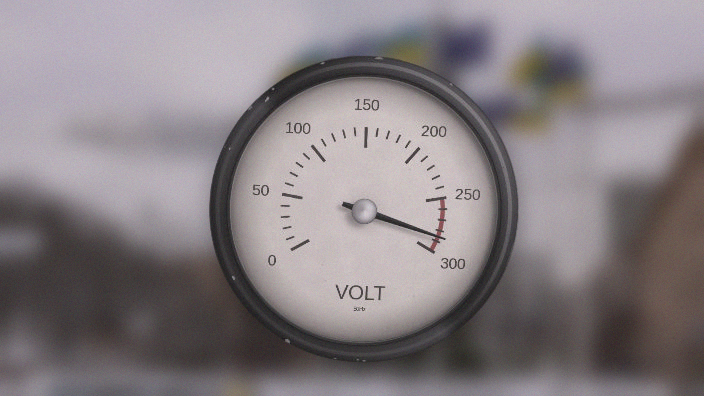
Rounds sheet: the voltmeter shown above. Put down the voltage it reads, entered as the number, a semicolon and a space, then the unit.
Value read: 285; V
